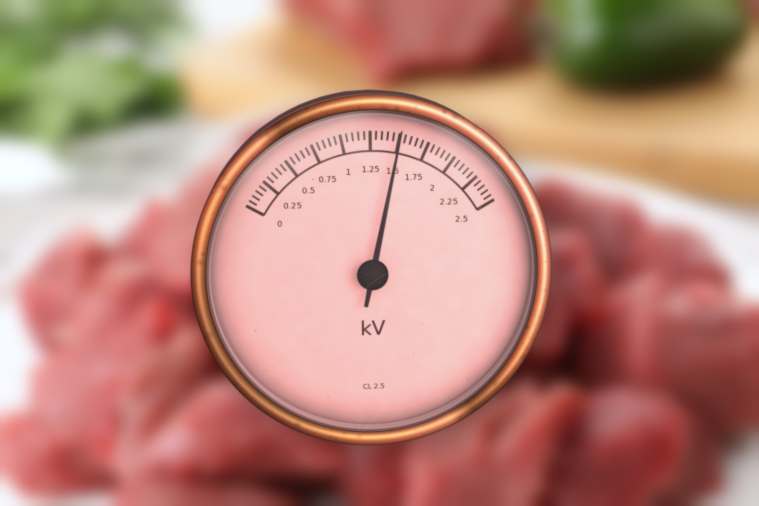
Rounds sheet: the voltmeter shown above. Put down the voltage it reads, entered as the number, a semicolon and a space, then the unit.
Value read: 1.5; kV
